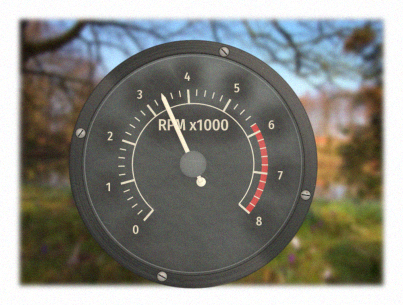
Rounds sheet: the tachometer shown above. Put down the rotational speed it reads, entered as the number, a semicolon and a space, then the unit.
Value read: 3400; rpm
